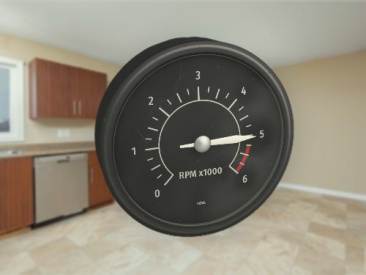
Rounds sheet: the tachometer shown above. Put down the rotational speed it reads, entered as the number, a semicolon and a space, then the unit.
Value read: 5000; rpm
